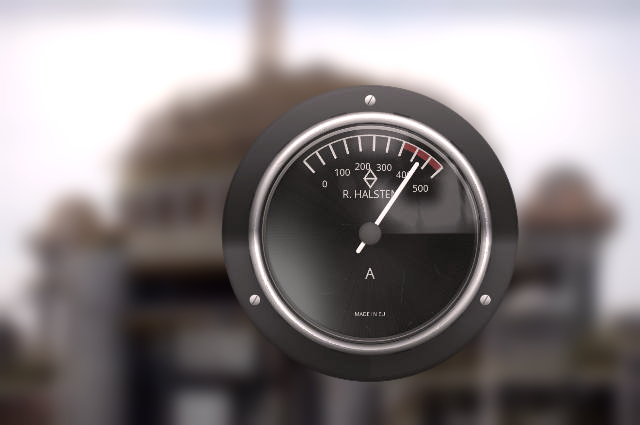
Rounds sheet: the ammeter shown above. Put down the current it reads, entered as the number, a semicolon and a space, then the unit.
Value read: 425; A
